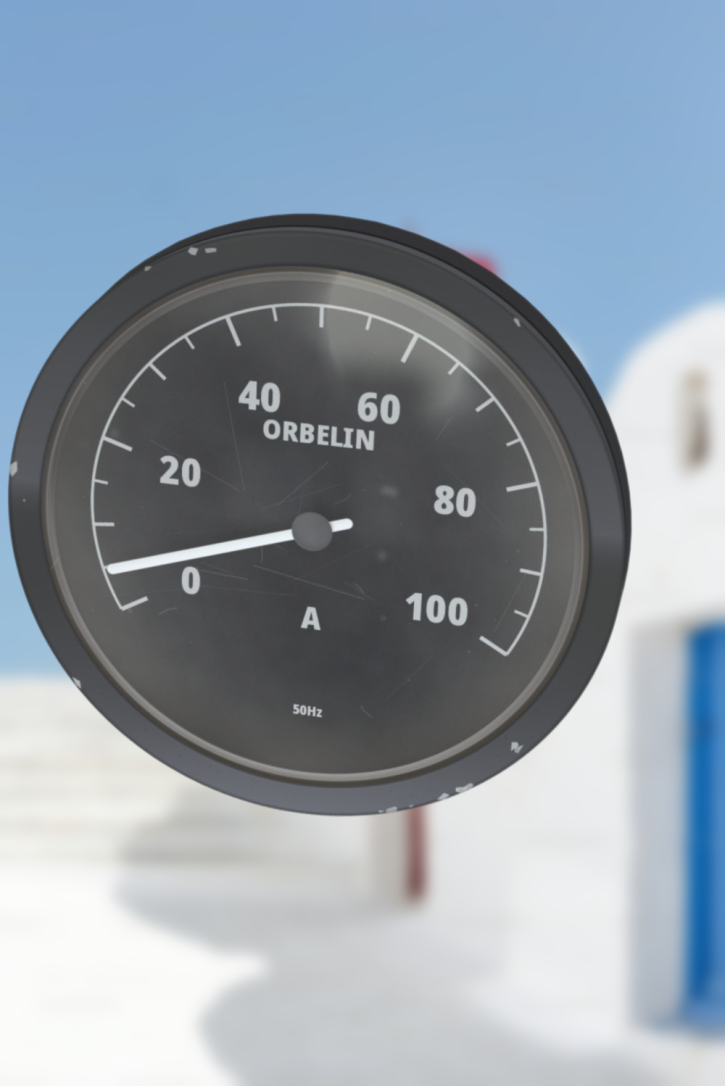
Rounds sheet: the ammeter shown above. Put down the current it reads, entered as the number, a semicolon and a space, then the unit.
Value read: 5; A
